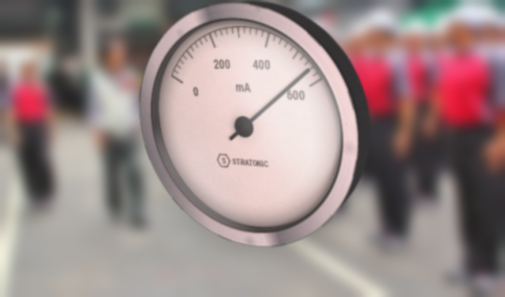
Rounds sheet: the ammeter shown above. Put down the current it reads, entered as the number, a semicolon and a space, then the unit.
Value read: 560; mA
